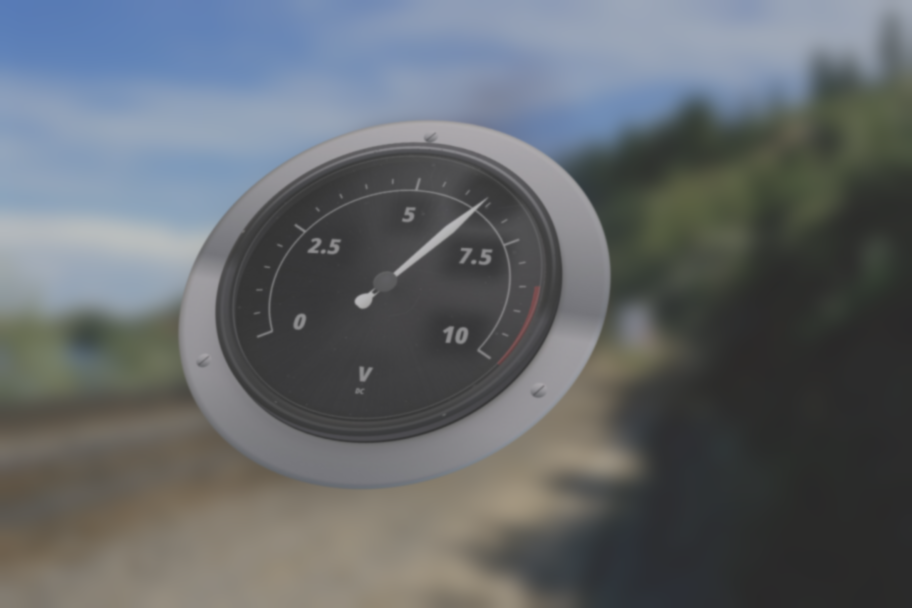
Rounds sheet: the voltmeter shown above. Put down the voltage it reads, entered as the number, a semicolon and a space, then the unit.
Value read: 6.5; V
